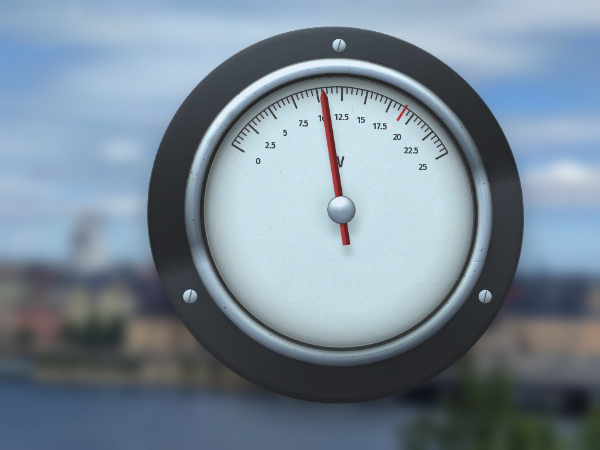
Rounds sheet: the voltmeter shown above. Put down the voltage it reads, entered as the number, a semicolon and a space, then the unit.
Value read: 10.5; V
